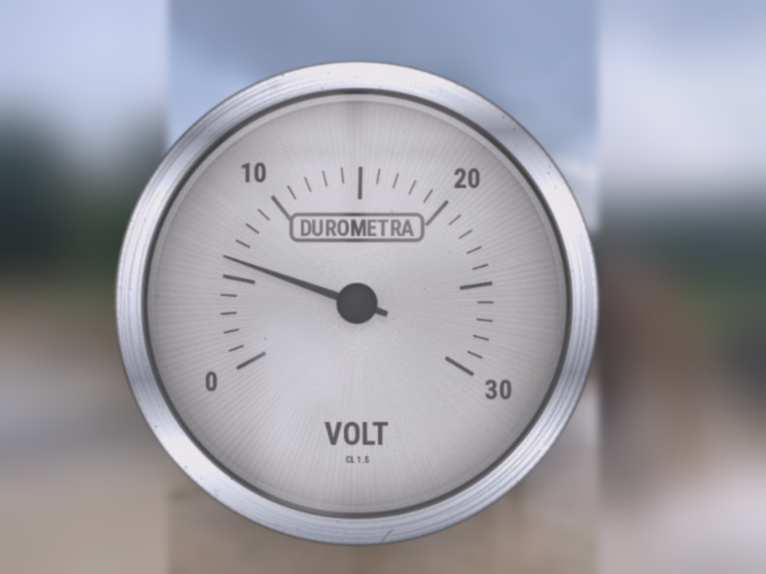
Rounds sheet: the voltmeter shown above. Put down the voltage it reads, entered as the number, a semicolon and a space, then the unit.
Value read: 6; V
